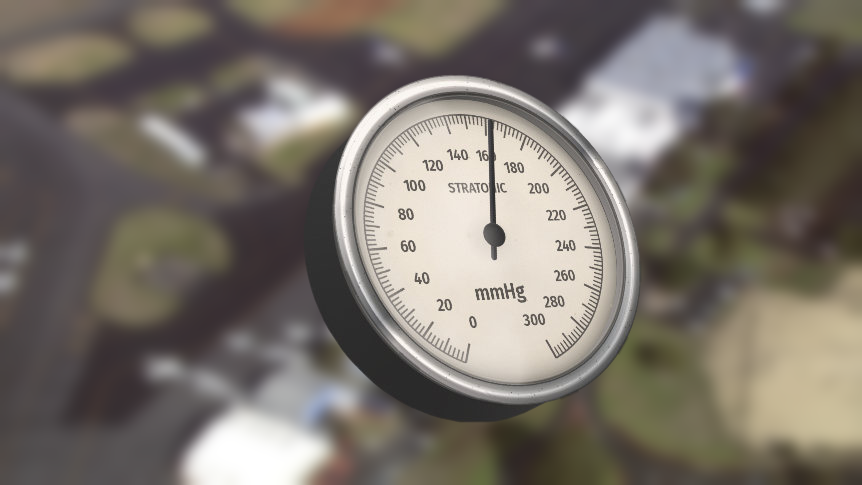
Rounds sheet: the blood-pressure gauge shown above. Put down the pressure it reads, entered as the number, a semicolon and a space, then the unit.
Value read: 160; mmHg
